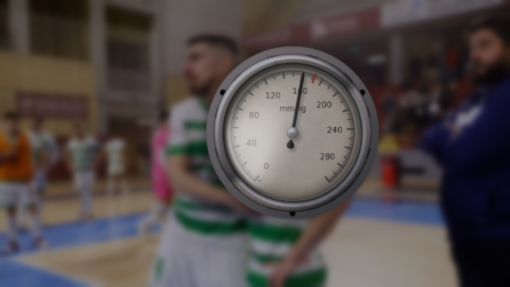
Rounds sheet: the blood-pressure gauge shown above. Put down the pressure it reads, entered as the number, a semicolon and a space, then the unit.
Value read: 160; mmHg
